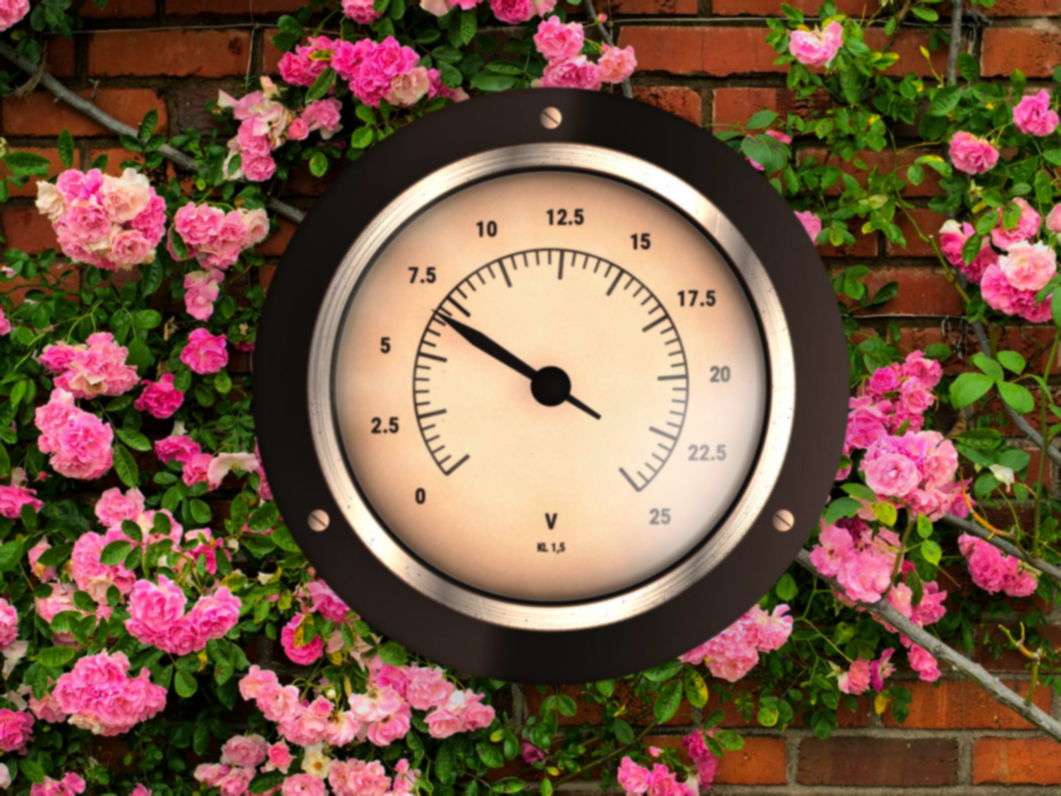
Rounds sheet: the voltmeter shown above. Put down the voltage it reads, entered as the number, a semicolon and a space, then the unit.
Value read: 6.75; V
